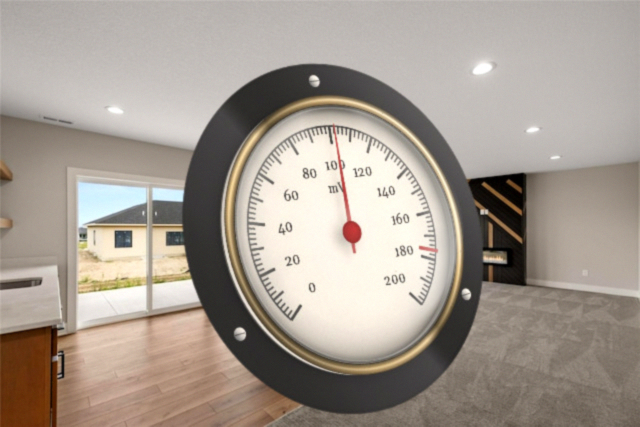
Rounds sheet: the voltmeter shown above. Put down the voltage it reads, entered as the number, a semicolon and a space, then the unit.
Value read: 100; mV
